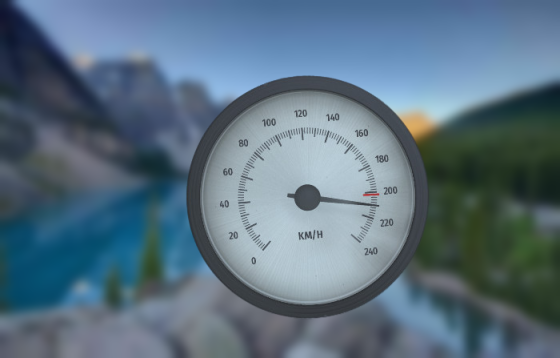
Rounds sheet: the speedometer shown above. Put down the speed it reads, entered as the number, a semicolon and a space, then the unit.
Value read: 210; km/h
